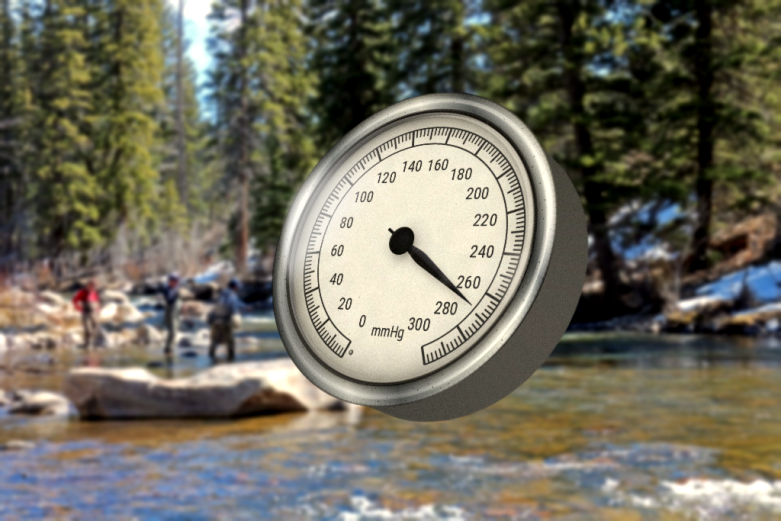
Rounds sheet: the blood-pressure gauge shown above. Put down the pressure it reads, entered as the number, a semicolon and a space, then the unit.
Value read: 268; mmHg
